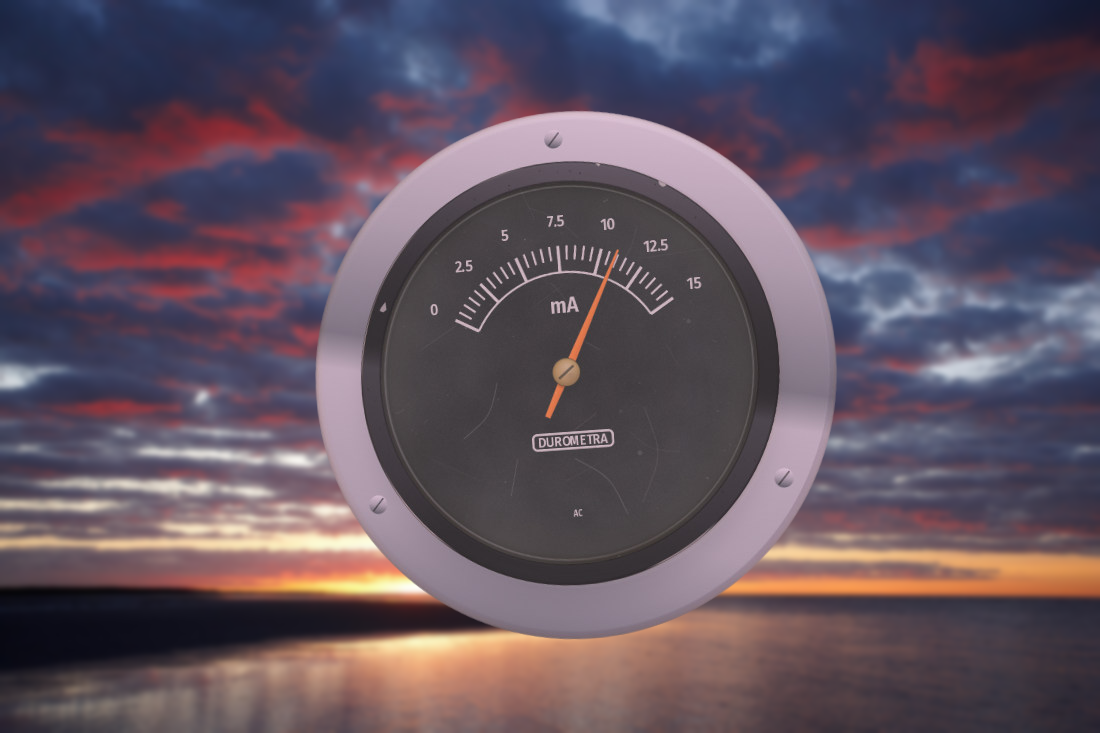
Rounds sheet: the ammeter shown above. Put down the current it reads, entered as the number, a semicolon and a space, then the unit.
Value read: 11; mA
